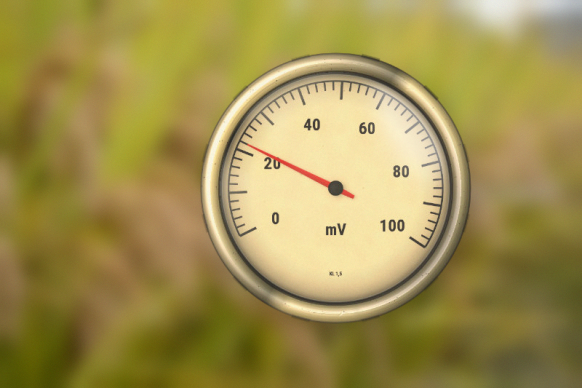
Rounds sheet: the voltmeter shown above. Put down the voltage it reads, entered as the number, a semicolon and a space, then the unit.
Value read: 22; mV
